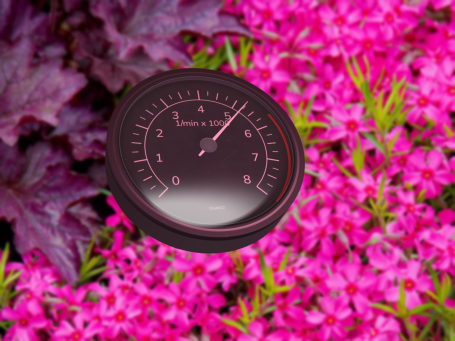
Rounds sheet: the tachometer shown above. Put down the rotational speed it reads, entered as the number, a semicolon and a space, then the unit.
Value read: 5250; rpm
